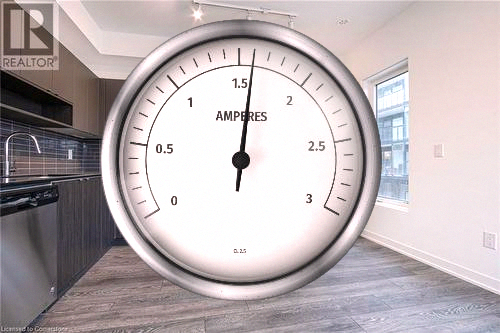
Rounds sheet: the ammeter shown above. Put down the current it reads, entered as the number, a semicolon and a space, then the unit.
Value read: 1.6; A
